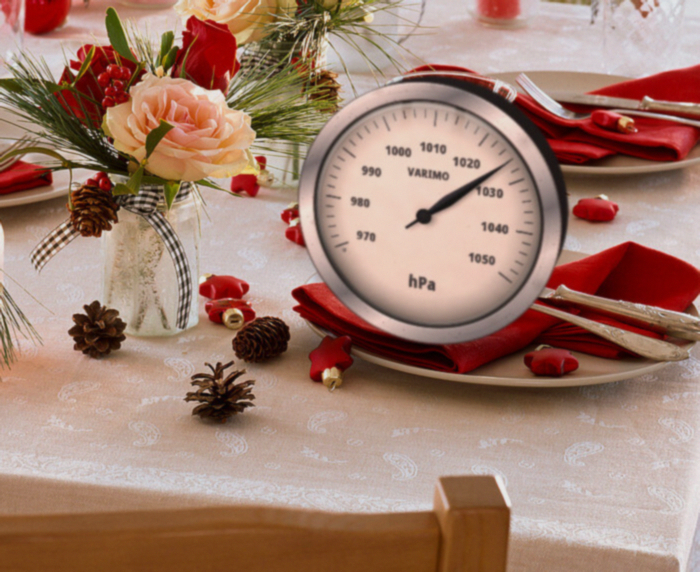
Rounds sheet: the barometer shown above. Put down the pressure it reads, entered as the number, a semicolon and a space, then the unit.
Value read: 1026; hPa
